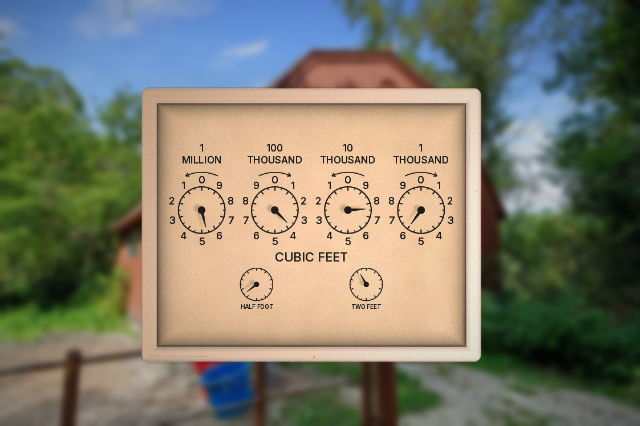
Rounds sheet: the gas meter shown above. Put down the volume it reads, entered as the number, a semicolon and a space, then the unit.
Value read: 537600; ft³
